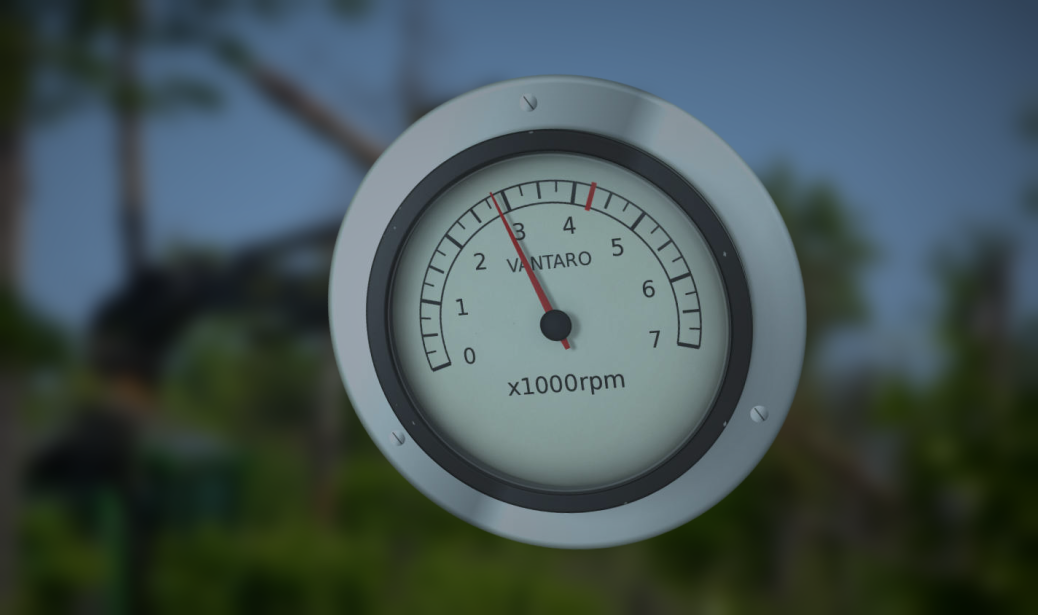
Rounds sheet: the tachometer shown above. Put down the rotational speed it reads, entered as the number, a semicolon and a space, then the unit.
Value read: 2875; rpm
